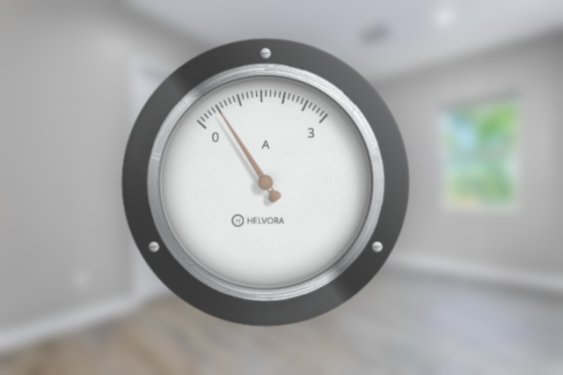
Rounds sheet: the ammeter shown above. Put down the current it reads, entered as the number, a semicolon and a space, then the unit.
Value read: 0.5; A
